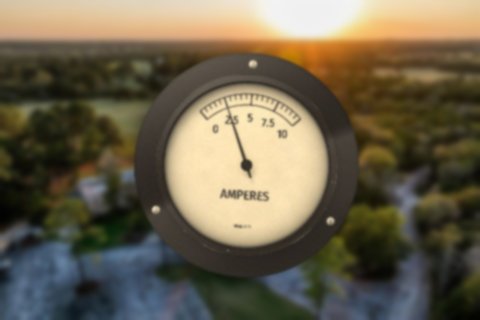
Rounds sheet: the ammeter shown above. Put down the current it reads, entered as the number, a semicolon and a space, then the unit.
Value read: 2.5; A
